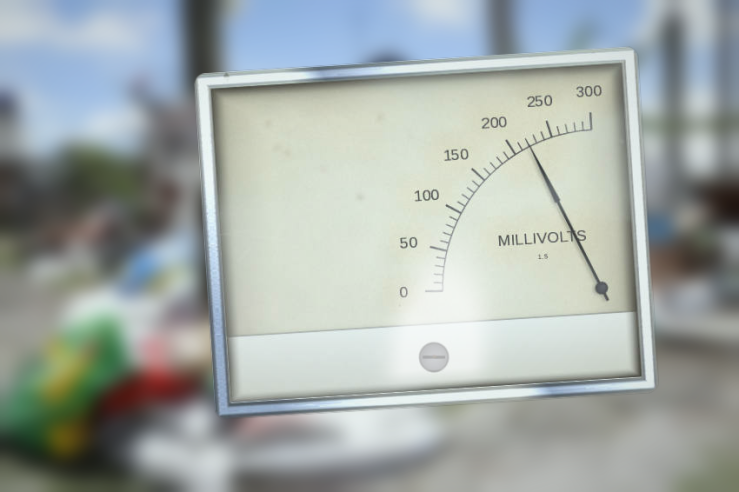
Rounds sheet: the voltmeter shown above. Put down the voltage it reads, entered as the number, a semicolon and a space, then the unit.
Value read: 220; mV
